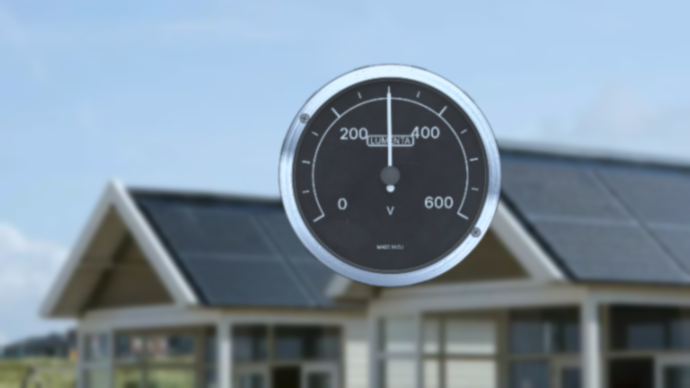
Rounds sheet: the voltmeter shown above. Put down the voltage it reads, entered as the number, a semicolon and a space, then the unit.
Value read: 300; V
